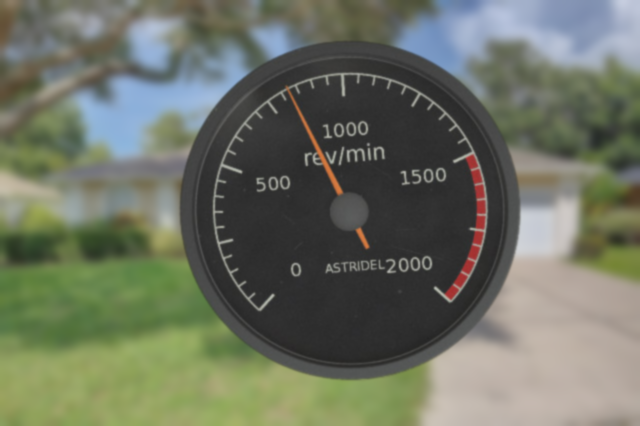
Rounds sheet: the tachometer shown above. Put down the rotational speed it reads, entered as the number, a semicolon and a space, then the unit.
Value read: 825; rpm
